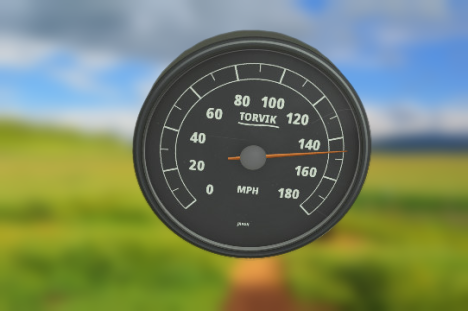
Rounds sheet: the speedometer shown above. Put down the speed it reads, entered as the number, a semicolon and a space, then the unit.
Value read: 145; mph
